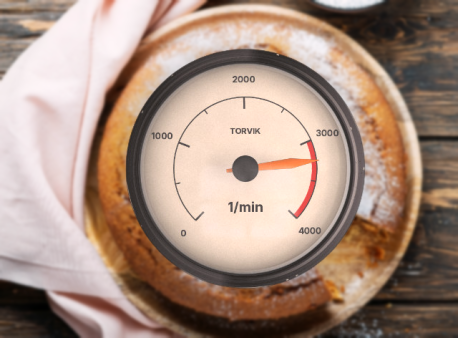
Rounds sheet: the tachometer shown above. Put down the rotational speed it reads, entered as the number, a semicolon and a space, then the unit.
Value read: 3250; rpm
